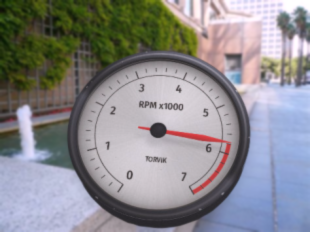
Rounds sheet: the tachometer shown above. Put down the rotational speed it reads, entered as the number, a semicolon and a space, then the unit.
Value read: 5800; rpm
